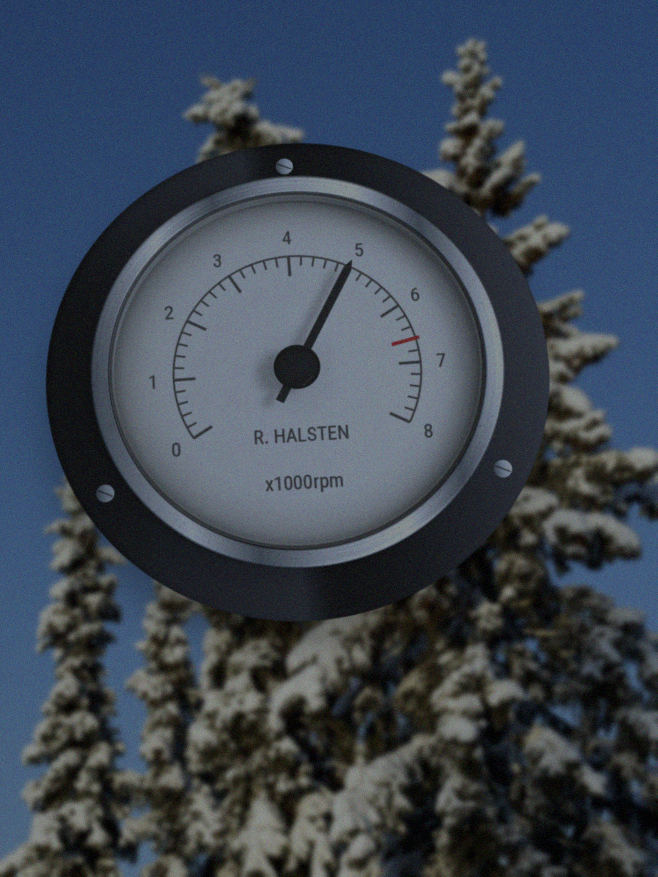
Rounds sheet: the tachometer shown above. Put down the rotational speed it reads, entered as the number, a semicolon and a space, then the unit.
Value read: 5000; rpm
